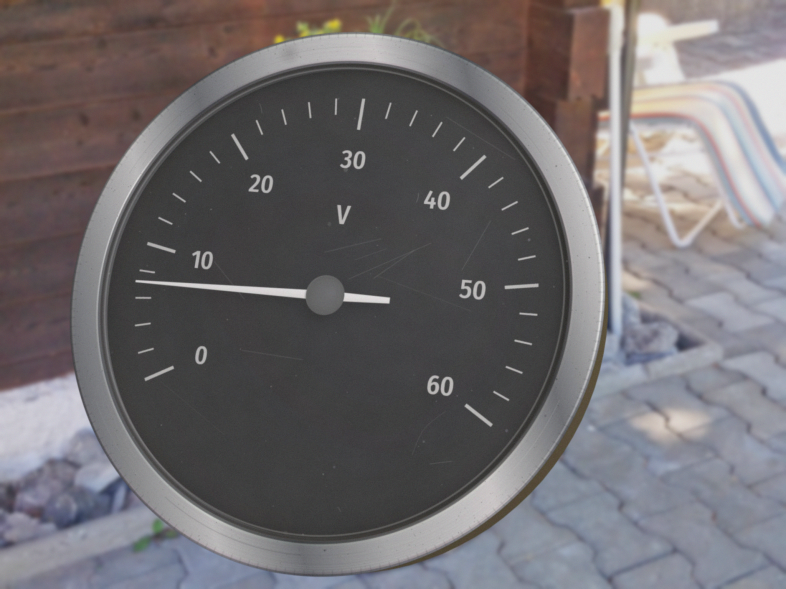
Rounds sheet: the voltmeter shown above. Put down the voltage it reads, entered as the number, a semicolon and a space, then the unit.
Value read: 7; V
